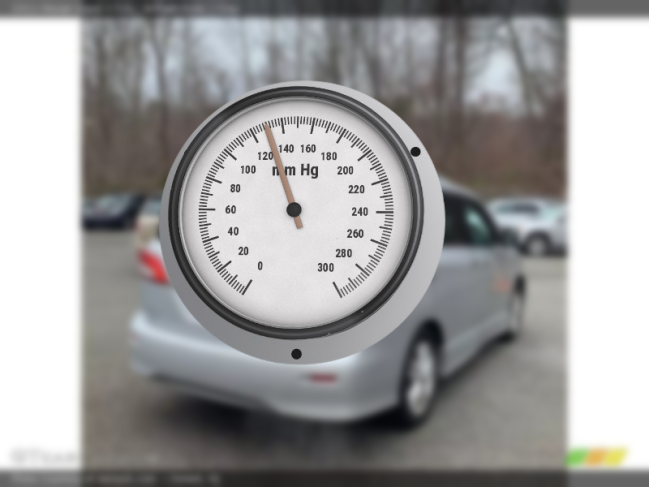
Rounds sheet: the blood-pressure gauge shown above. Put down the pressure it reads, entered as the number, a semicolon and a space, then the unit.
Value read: 130; mmHg
